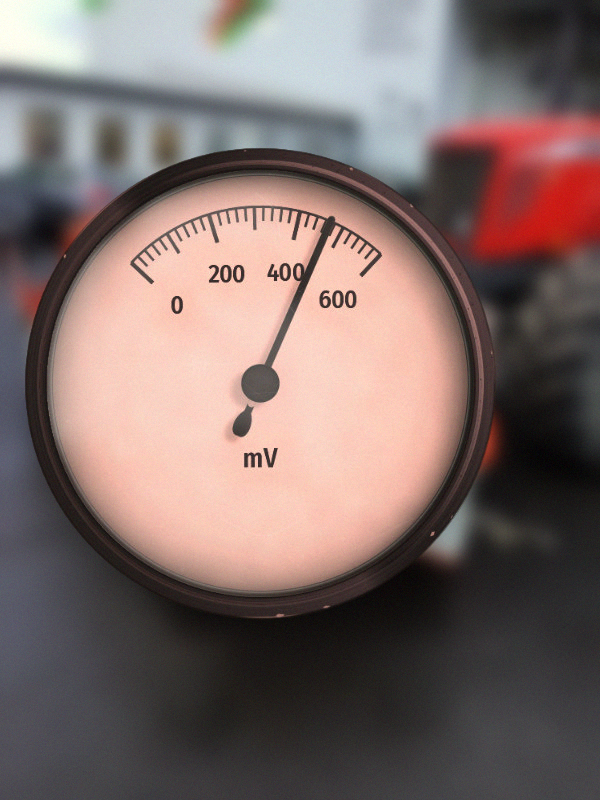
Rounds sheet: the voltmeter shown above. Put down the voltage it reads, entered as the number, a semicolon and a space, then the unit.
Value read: 470; mV
